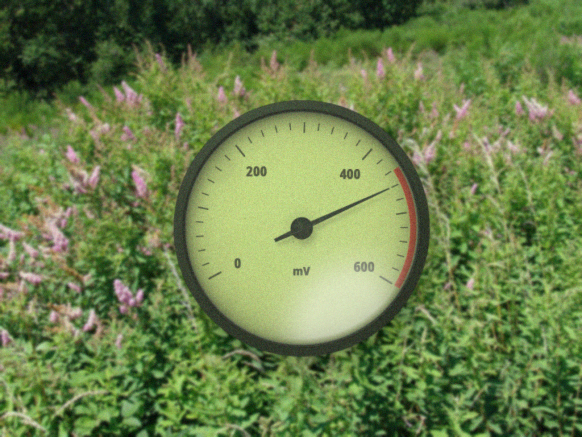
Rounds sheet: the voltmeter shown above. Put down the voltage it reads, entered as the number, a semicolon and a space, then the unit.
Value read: 460; mV
